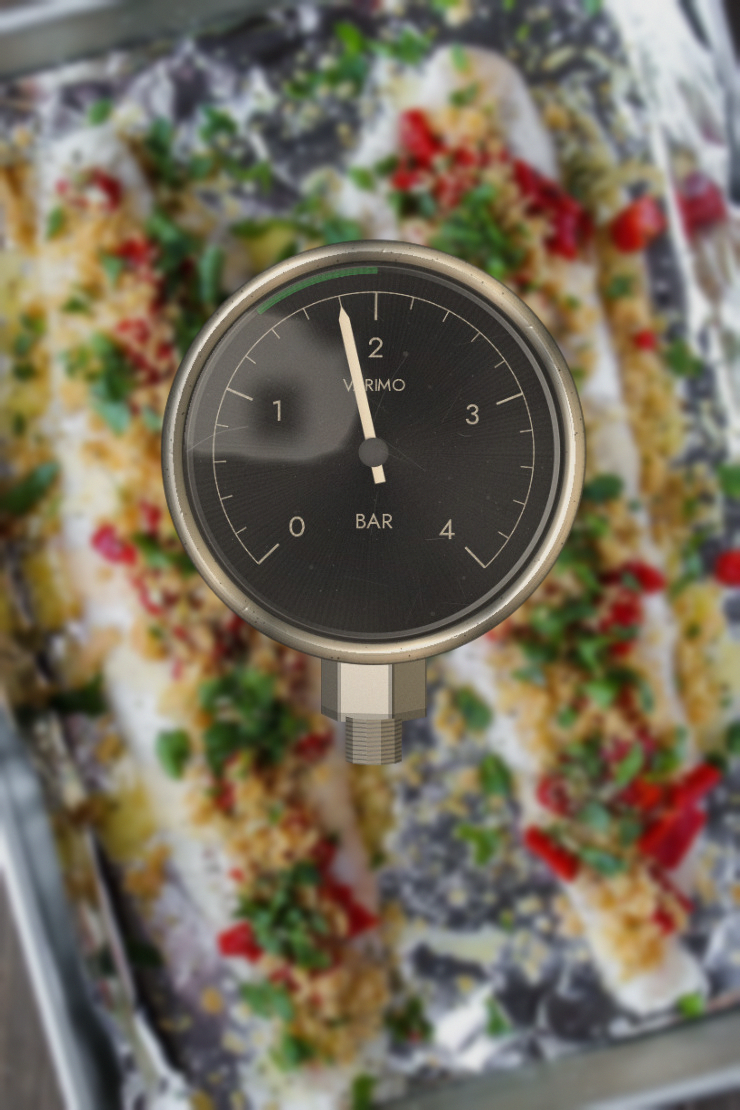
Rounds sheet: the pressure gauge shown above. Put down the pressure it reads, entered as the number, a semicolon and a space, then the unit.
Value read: 1.8; bar
